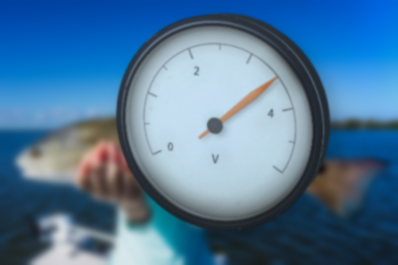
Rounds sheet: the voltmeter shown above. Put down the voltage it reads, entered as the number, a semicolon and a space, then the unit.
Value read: 3.5; V
